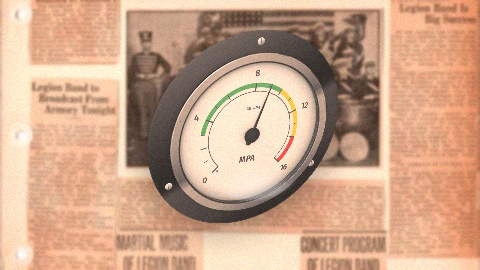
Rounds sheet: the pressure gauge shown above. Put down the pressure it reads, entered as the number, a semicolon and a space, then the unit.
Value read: 9; MPa
